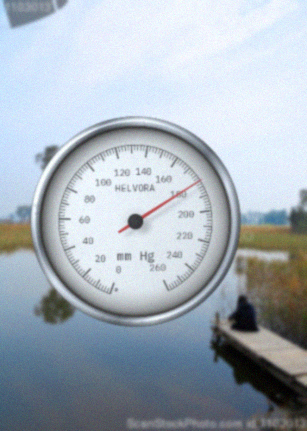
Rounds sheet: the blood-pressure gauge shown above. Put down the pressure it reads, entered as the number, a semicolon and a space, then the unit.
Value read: 180; mmHg
